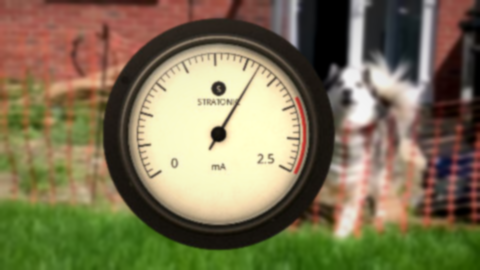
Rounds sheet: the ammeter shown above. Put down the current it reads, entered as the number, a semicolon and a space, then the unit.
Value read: 1.6; mA
